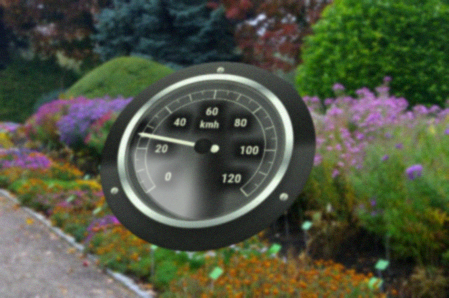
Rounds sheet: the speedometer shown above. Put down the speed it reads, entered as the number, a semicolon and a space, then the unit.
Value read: 25; km/h
